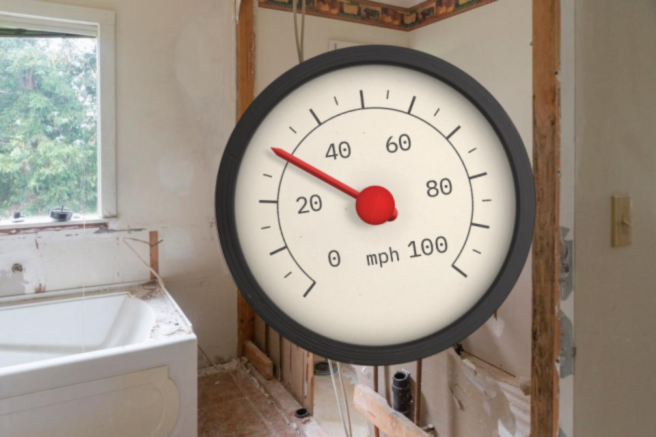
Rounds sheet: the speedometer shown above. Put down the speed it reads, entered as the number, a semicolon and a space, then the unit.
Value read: 30; mph
